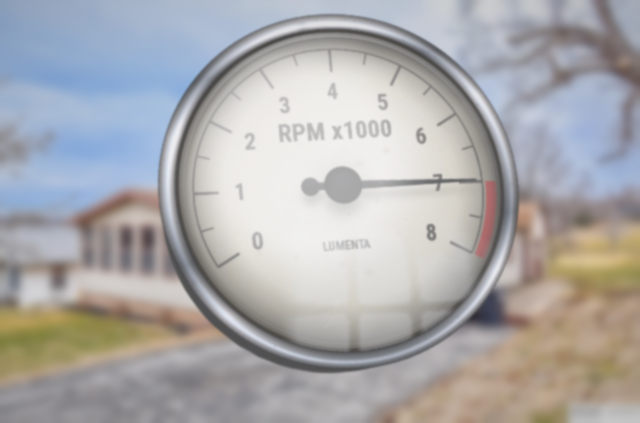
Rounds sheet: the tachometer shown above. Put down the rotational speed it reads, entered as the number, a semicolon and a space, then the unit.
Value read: 7000; rpm
